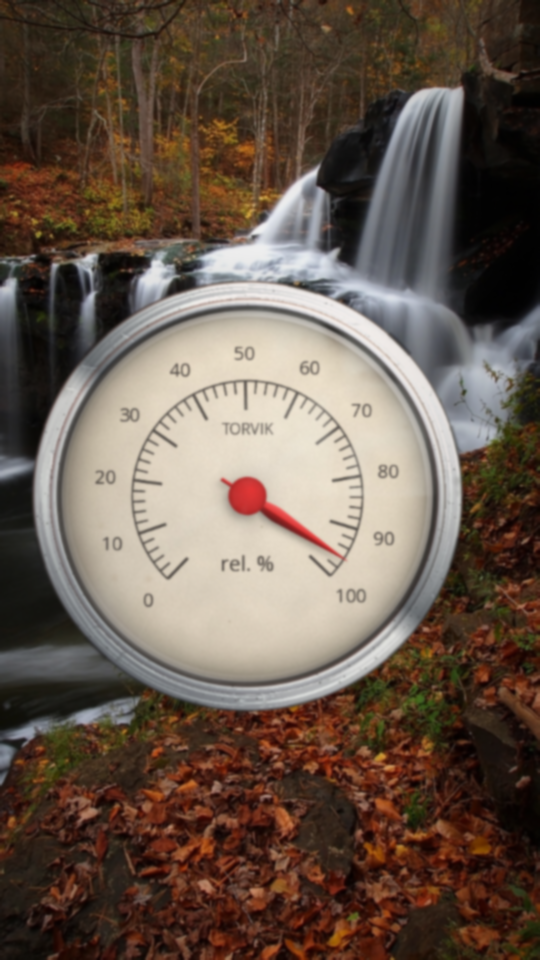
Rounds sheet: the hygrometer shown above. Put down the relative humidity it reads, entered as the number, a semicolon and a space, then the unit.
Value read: 96; %
